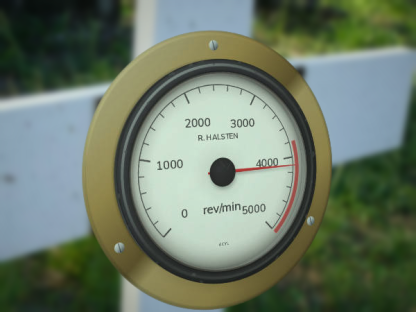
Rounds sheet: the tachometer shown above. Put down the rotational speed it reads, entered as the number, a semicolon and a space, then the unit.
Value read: 4100; rpm
